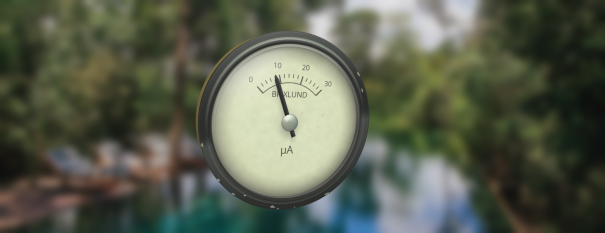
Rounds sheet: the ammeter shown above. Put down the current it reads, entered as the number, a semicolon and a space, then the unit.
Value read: 8; µA
